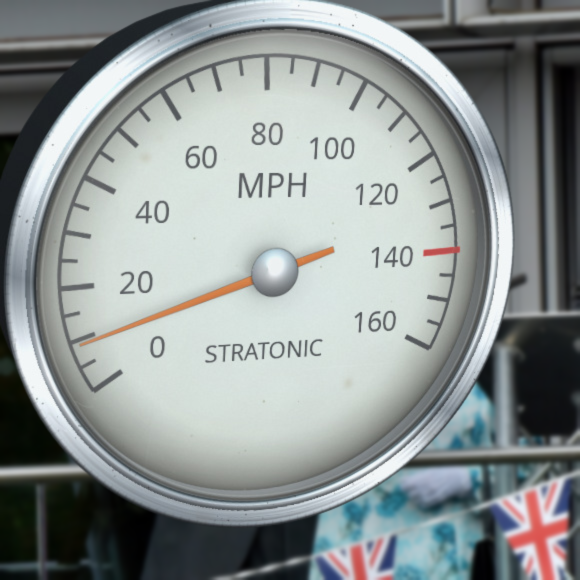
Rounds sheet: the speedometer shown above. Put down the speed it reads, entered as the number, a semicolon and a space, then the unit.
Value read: 10; mph
